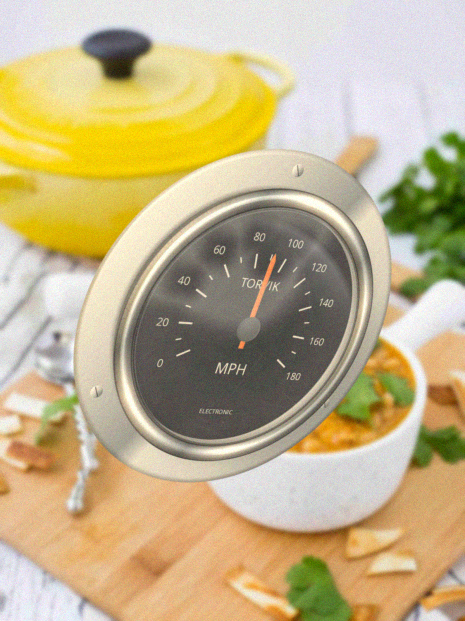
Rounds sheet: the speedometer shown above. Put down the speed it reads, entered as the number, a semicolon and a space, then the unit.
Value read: 90; mph
